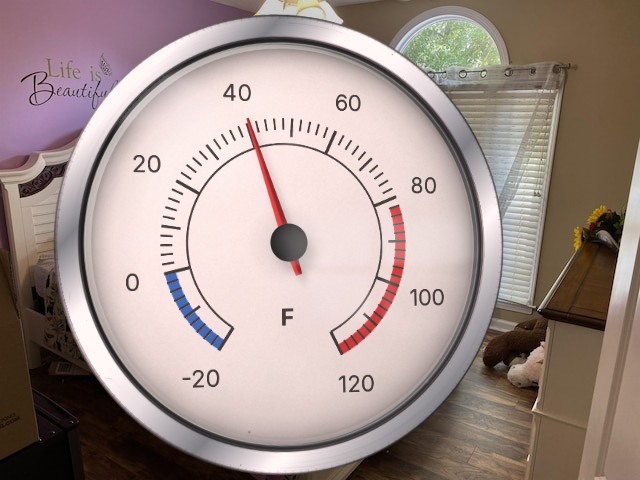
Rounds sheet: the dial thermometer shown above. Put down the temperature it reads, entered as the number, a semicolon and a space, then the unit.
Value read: 40; °F
